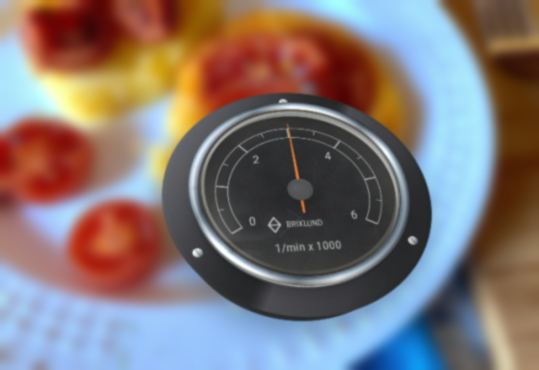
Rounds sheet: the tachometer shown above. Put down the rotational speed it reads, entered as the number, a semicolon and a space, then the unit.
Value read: 3000; rpm
